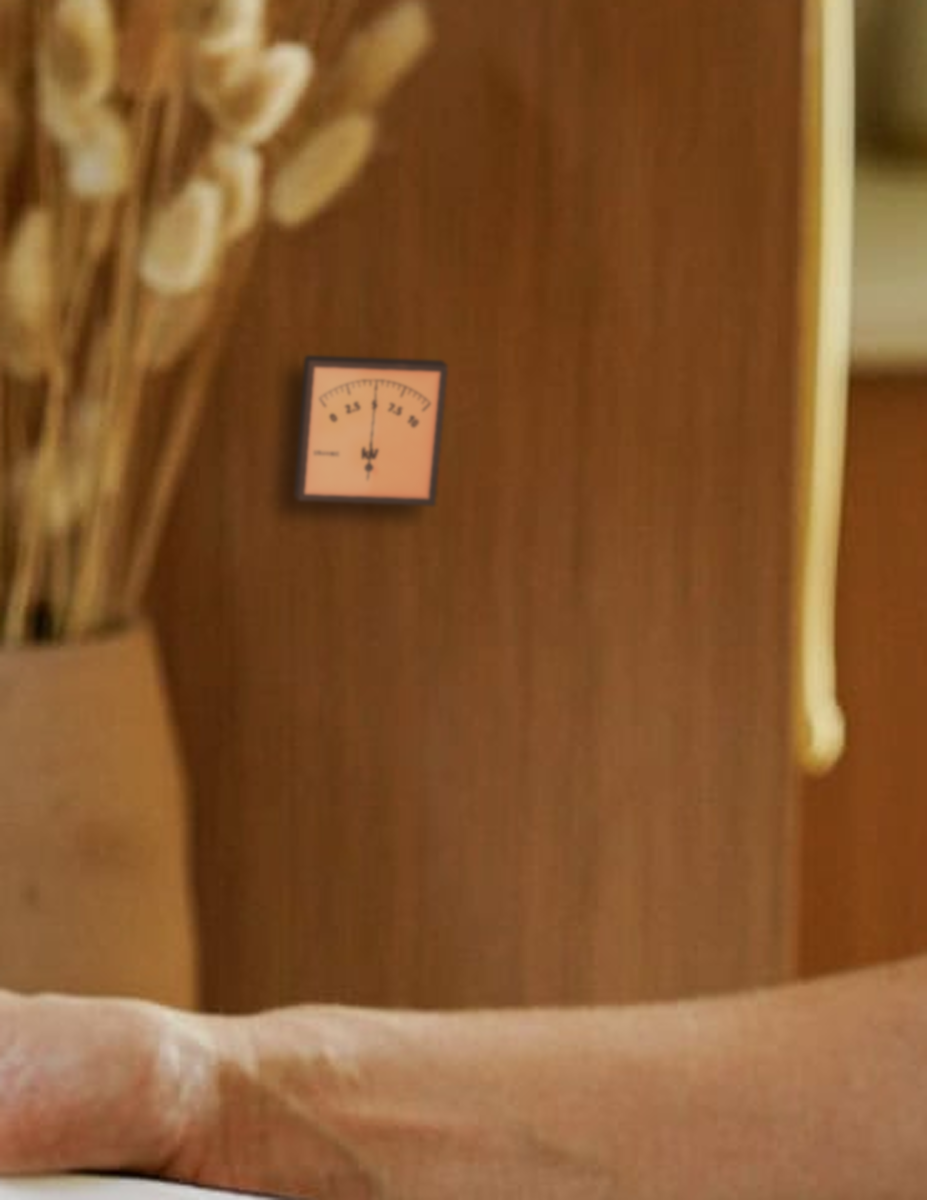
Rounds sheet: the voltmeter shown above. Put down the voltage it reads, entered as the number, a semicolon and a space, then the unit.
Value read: 5; kV
